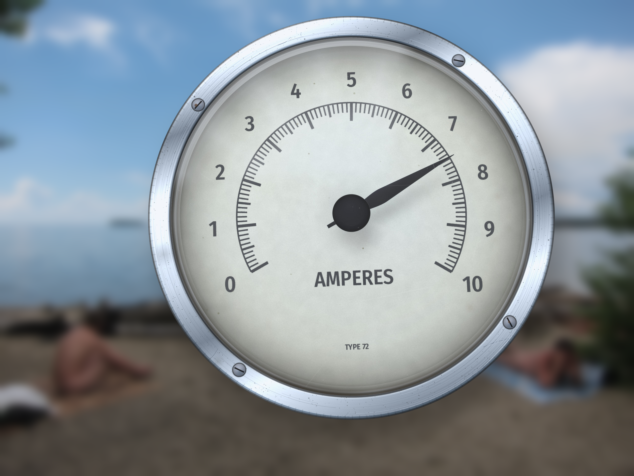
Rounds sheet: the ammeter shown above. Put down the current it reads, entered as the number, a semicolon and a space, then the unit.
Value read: 7.5; A
